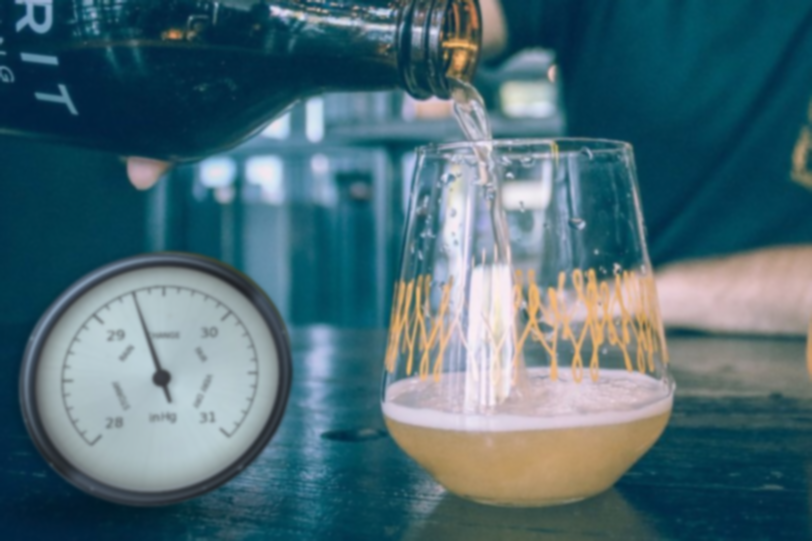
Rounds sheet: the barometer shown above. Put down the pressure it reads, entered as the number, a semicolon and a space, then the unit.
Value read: 29.3; inHg
